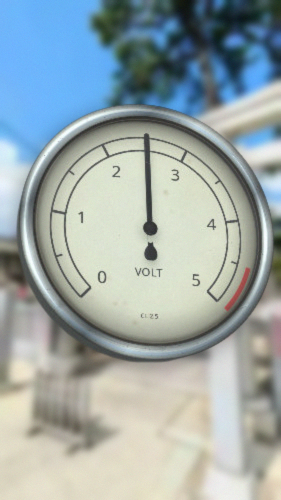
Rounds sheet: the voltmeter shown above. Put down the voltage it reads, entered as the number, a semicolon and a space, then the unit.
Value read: 2.5; V
